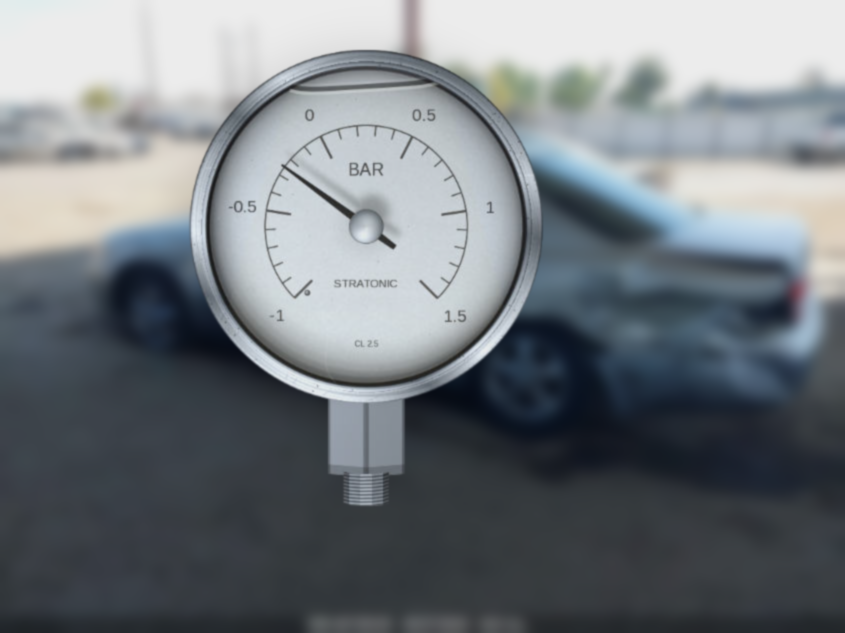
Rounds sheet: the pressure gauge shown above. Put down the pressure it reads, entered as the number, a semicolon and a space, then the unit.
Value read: -0.25; bar
